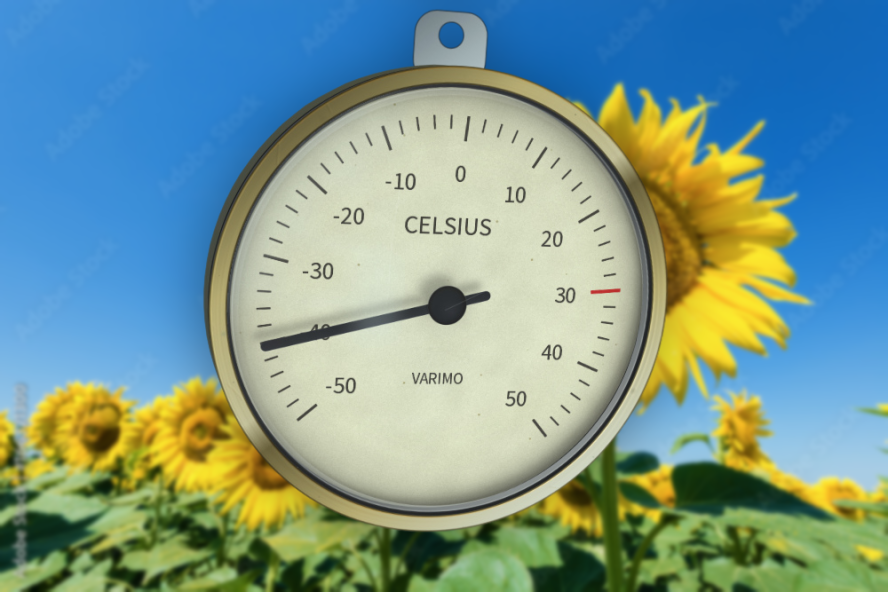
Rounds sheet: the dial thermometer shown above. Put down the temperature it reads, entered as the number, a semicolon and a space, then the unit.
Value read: -40; °C
